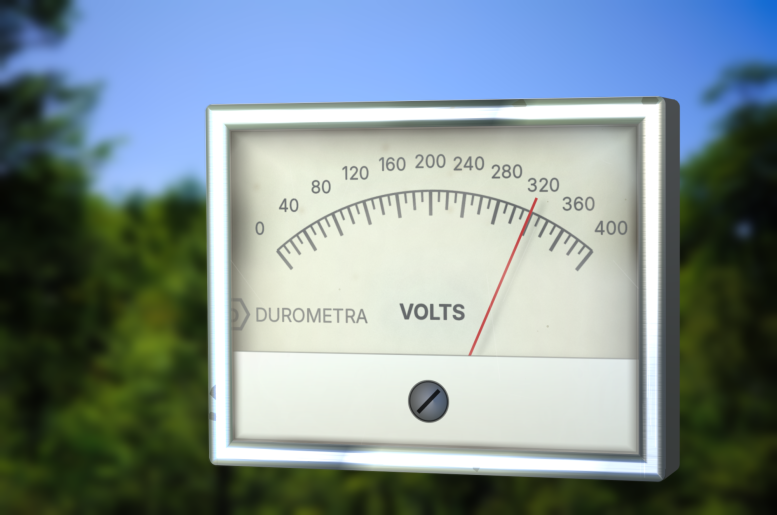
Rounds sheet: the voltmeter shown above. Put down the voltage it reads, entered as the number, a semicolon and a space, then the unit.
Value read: 320; V
